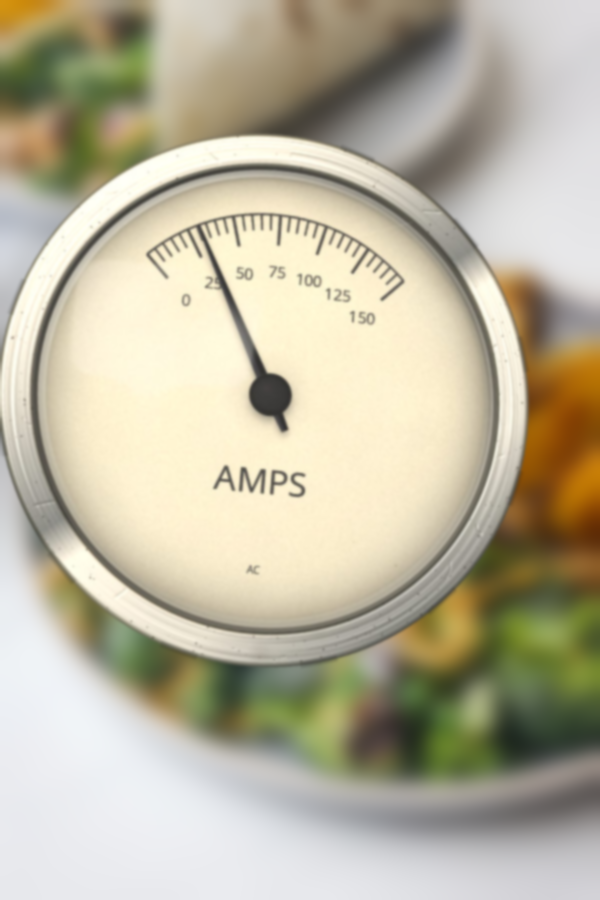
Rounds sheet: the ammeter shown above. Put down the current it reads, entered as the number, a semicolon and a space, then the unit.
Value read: 30; A
